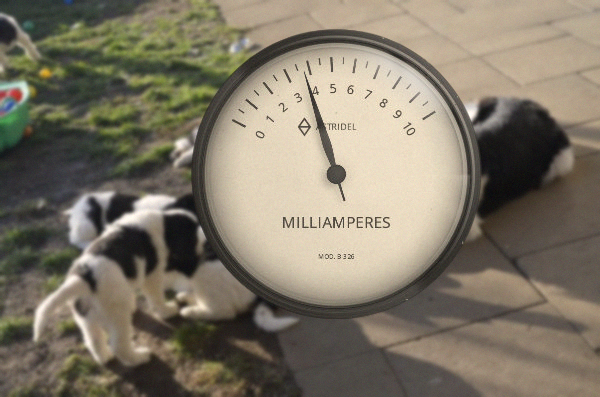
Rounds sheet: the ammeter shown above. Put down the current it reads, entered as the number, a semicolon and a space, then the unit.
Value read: 3.75; mA
